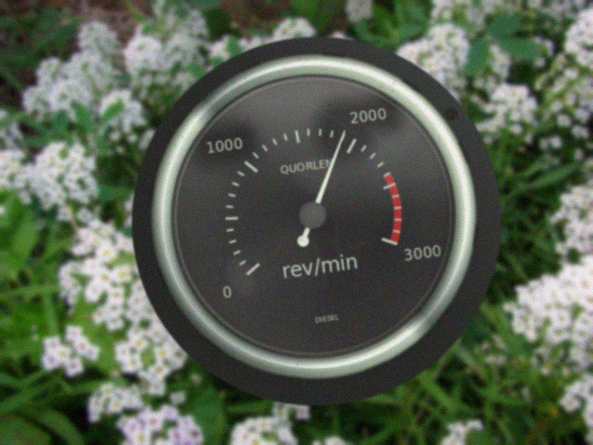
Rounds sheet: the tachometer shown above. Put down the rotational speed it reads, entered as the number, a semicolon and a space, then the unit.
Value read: 1900; rpm
